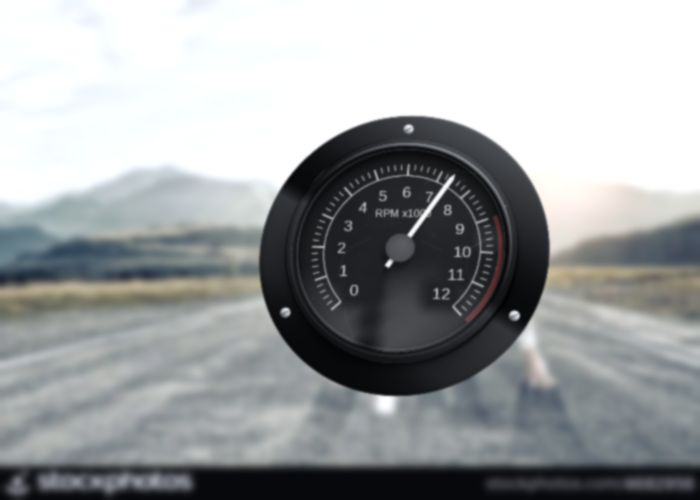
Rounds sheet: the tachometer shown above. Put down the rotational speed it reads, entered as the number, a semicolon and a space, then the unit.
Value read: 7400; rpm
